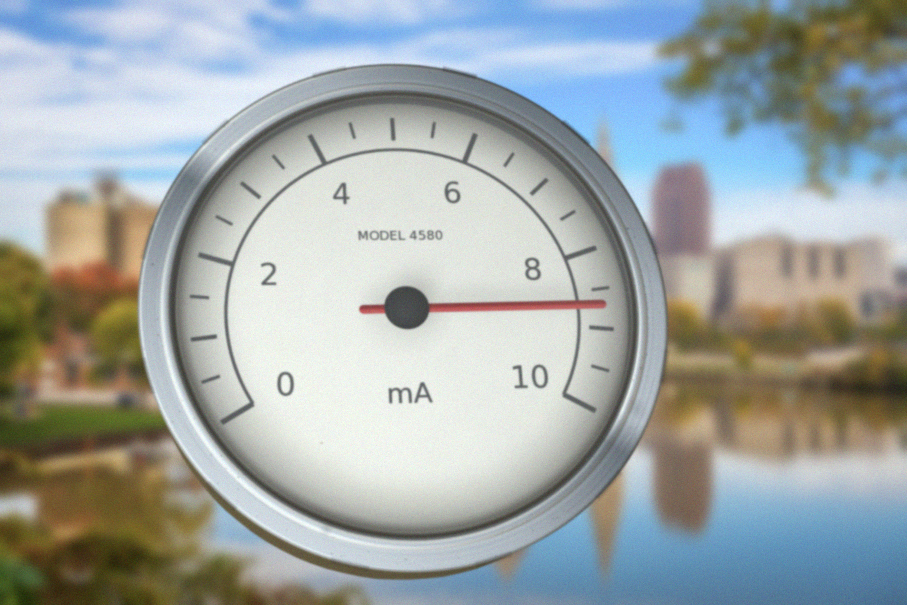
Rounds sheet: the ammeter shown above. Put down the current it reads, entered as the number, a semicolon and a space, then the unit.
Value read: 8.75; mA
